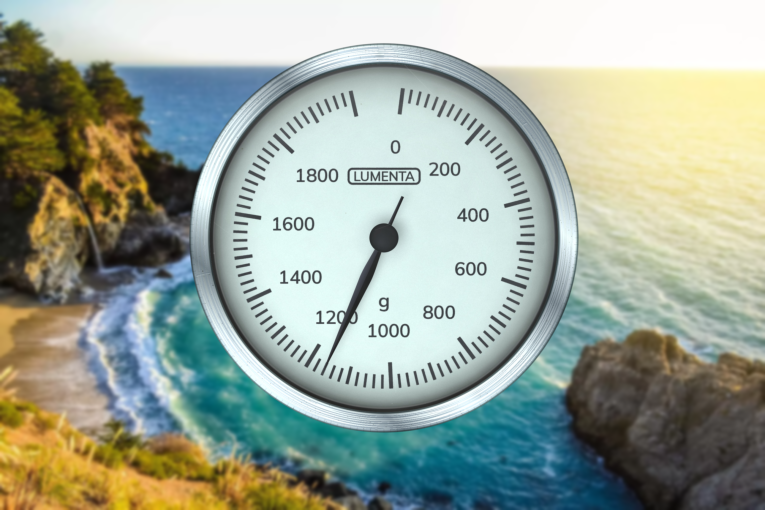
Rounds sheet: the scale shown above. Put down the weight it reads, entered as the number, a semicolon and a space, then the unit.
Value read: 1160; g
